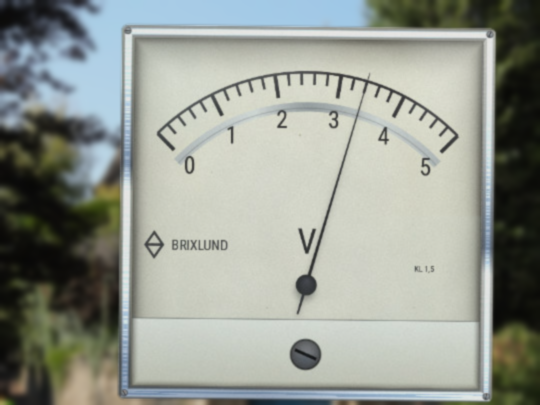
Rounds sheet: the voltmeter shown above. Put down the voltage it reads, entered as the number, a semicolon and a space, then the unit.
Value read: 3.4; V
